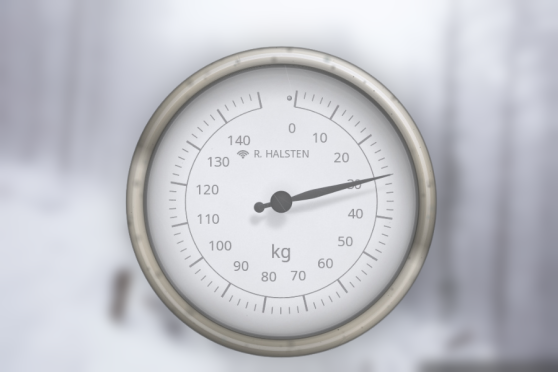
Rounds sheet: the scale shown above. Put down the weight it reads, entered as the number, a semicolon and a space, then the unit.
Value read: 30; kg
